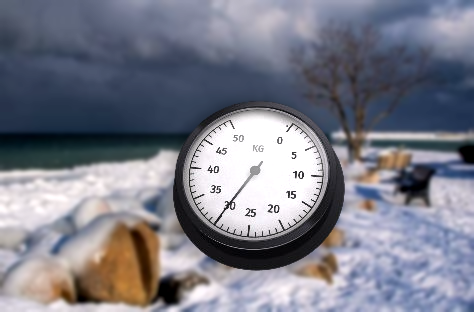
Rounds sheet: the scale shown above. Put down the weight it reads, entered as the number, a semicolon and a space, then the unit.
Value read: 30; kg
